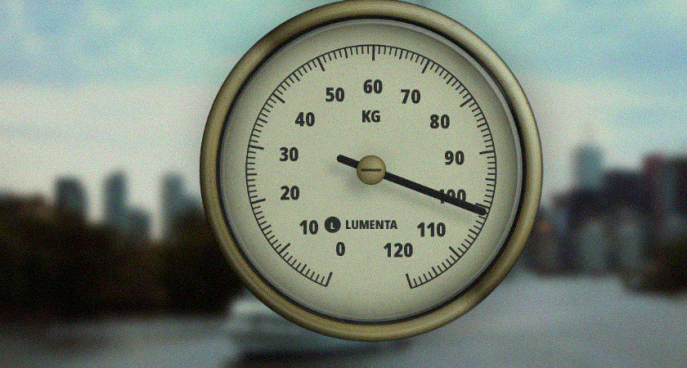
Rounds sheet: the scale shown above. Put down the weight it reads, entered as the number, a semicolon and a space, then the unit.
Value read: 101; kg
